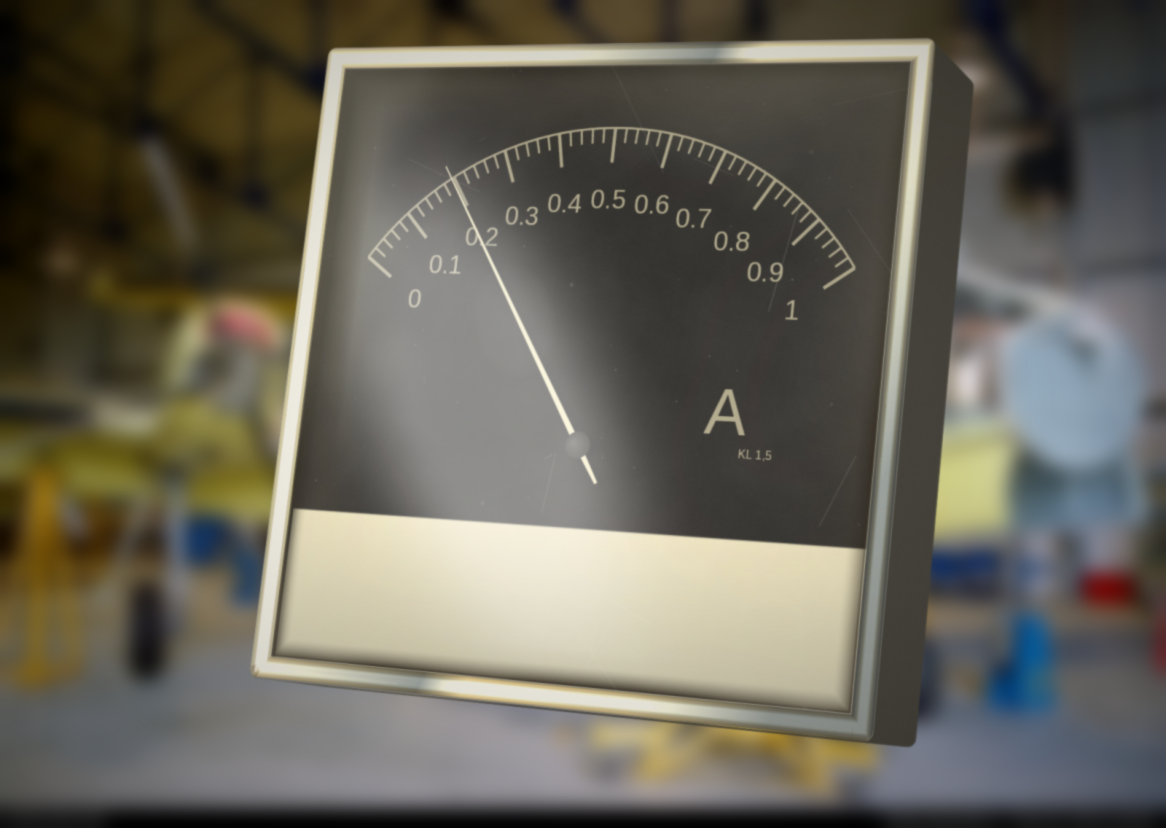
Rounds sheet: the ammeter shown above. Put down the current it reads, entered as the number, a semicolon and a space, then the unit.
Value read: 0.2; A
